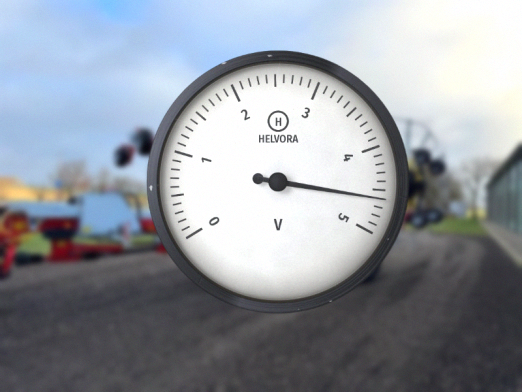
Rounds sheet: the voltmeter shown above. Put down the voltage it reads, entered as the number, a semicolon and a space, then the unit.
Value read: 4.6; V
